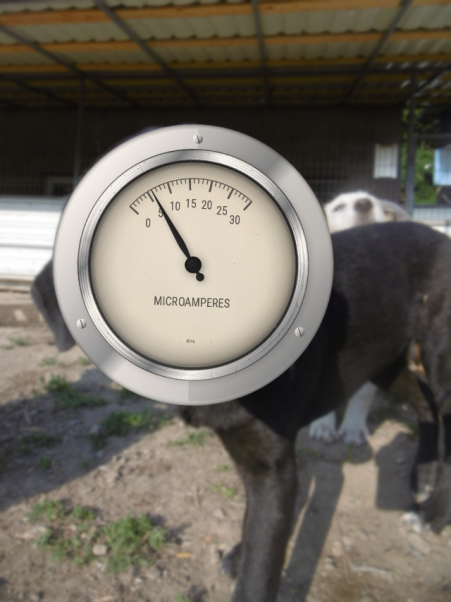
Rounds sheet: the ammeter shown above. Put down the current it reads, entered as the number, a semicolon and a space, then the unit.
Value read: 6; µA
